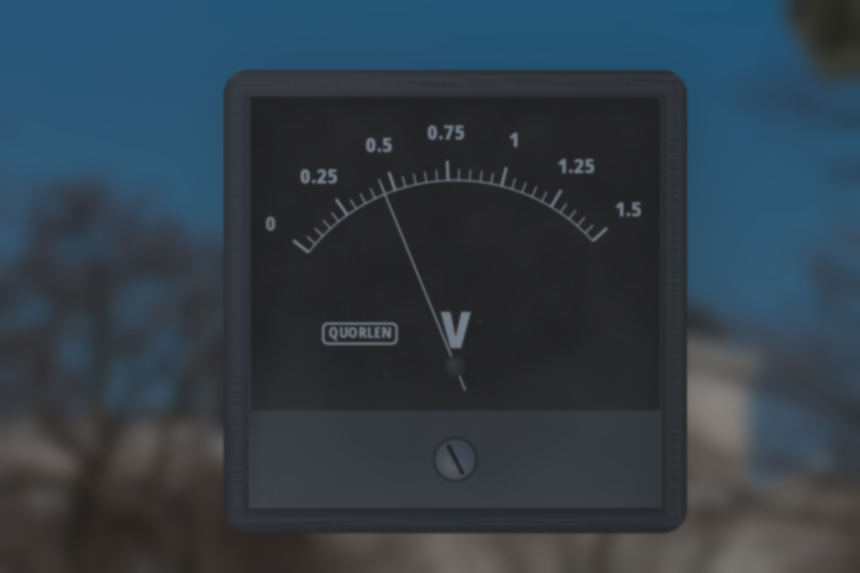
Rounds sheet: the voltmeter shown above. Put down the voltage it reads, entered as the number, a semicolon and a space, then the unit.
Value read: 0.45; V
